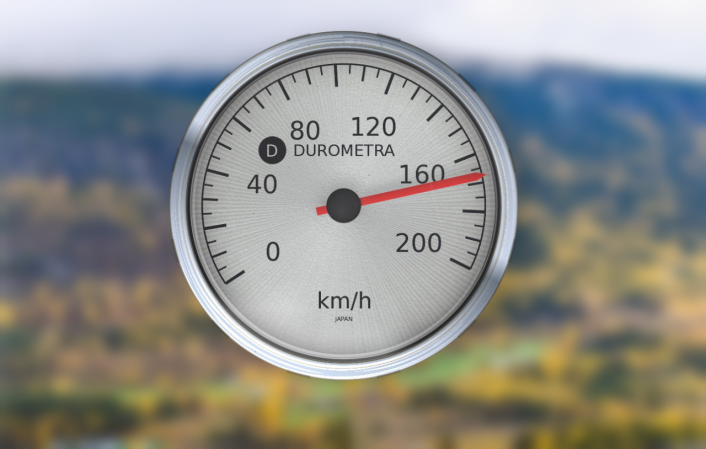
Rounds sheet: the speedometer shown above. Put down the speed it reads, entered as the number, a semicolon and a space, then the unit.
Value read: 167.5; km/h
